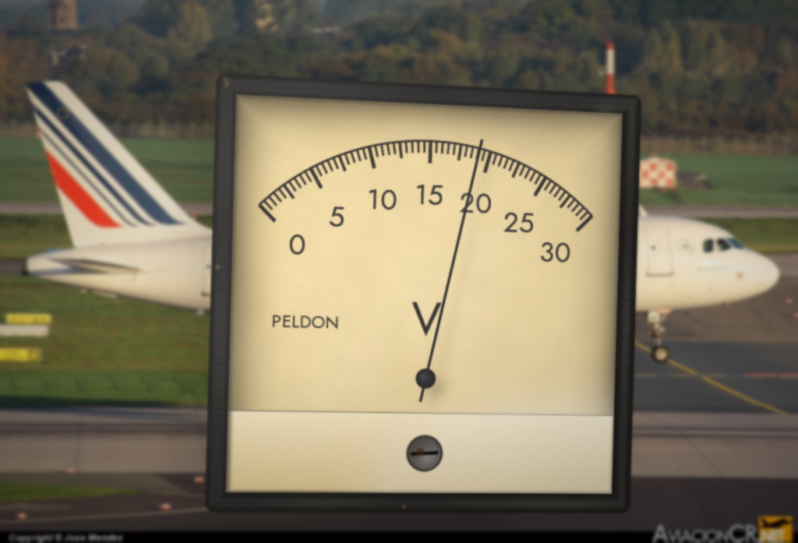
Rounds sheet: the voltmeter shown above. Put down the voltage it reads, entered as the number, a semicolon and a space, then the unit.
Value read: 19; V
